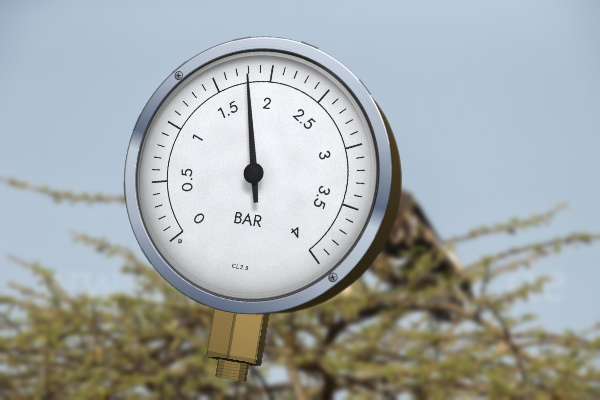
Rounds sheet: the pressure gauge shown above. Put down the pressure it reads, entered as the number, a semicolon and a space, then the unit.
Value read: 1.8; bar
